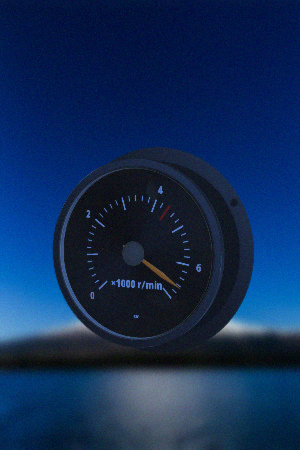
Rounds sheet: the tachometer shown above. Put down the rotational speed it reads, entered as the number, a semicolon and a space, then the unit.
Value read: 6600; rpm
